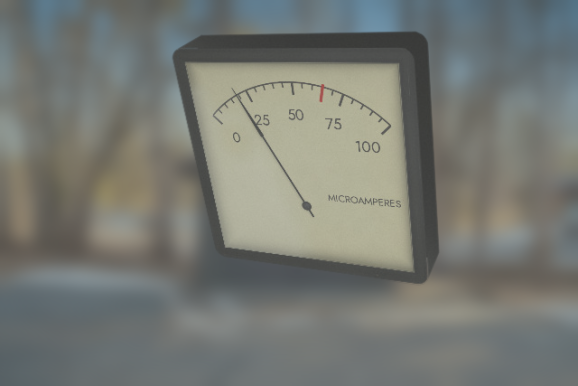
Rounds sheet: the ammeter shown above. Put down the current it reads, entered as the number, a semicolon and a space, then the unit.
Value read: 20; µA
